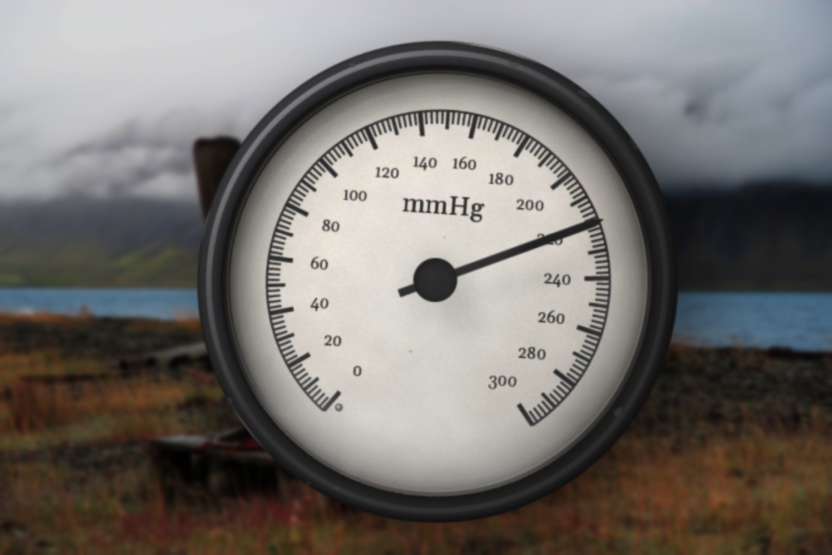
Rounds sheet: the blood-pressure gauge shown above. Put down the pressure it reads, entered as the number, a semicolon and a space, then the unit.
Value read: 220; mmHg
